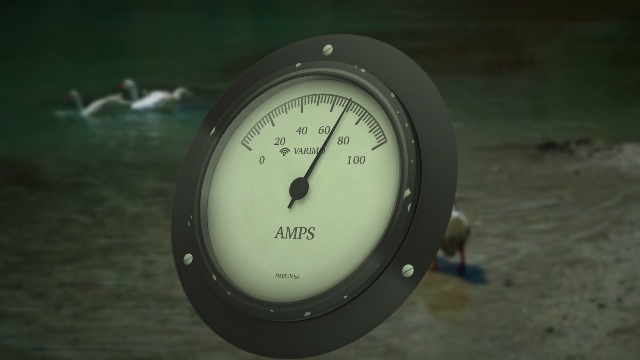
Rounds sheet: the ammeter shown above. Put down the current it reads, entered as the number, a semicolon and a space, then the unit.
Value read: 70; A
